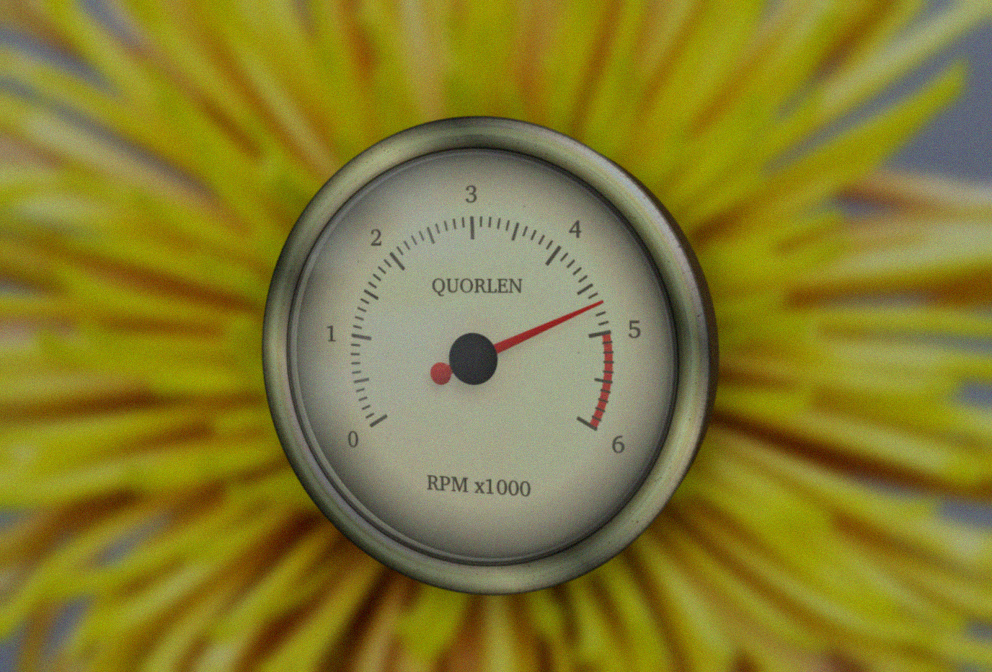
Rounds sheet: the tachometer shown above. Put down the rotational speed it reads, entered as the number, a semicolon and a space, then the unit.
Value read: 4700; rpm
